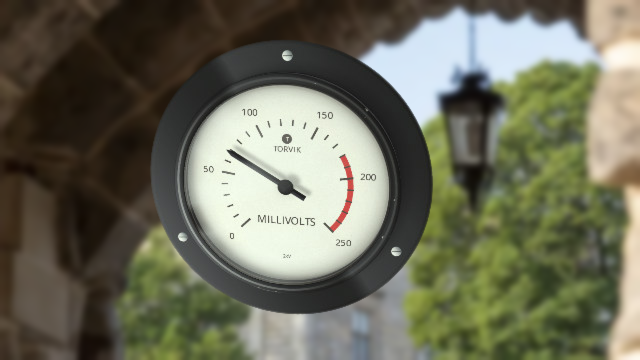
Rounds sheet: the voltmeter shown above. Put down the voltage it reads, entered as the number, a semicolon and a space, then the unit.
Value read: 70; mV
